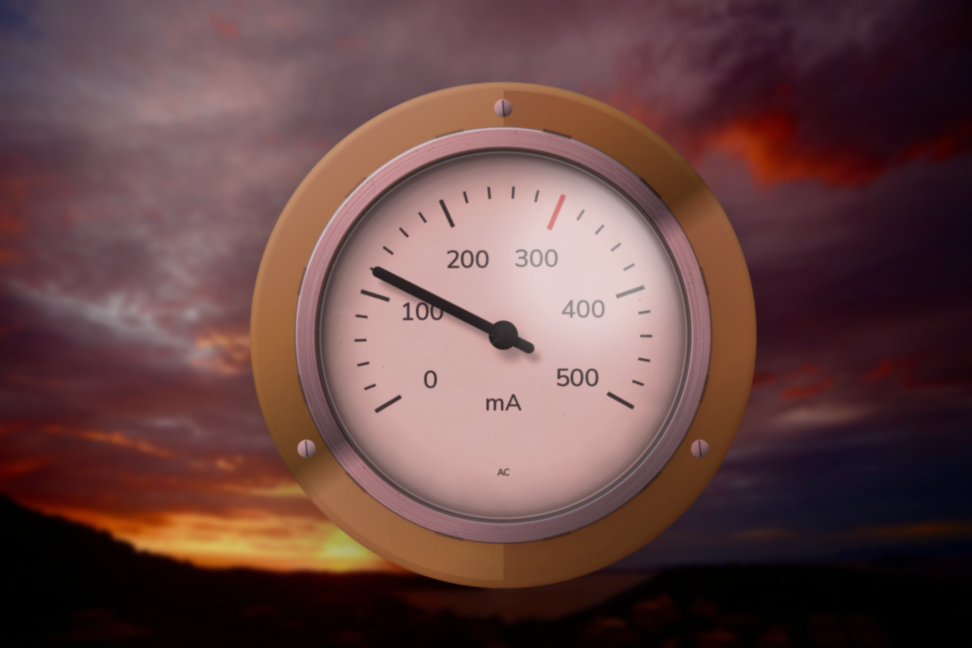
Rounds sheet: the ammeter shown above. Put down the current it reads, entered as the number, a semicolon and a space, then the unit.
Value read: 120; mA
